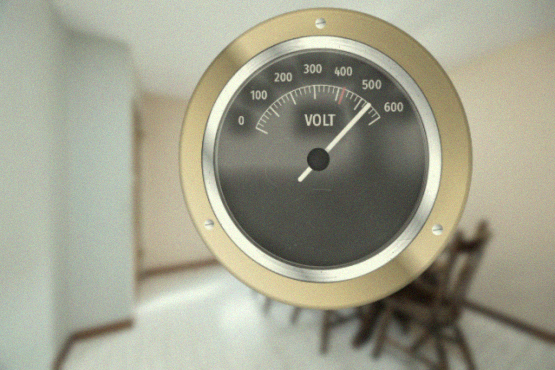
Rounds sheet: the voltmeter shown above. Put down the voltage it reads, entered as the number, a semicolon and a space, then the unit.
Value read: 540; V
